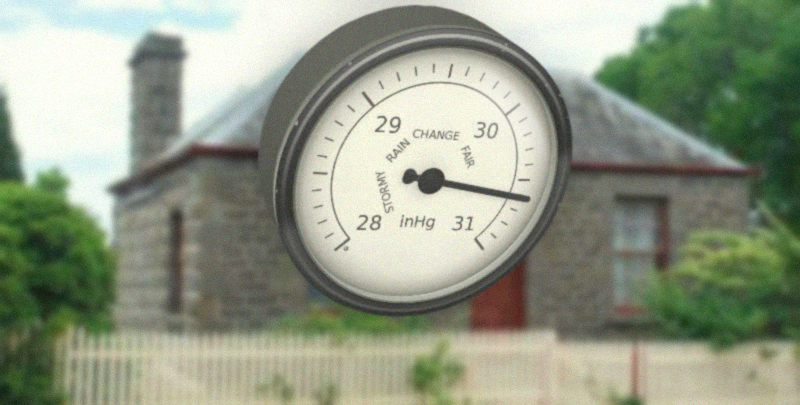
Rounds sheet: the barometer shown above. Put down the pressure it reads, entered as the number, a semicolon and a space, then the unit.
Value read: 30.6; inHg
